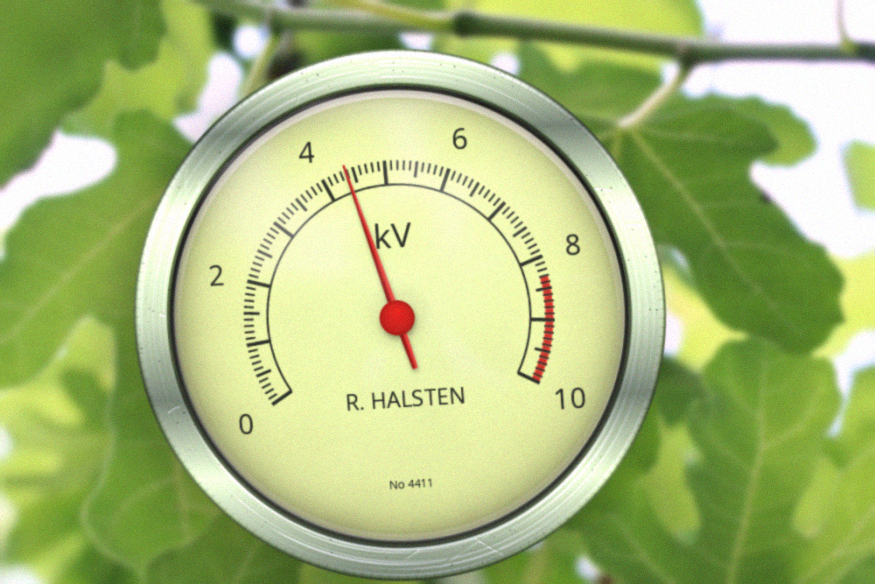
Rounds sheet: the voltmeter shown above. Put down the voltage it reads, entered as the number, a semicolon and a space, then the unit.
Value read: 4.4; kV
